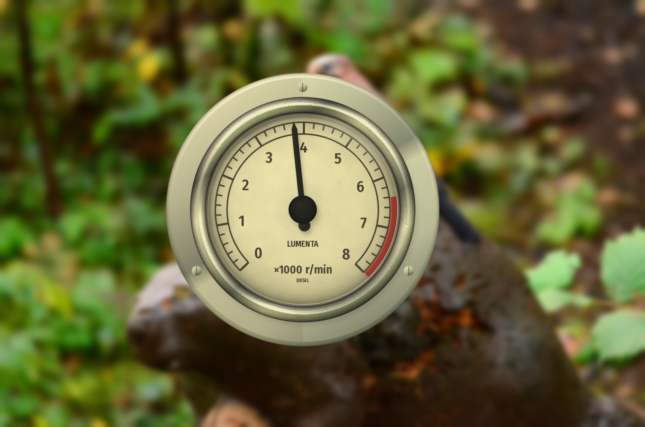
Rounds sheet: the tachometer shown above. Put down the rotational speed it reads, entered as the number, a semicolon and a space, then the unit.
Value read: 3800; rpm
